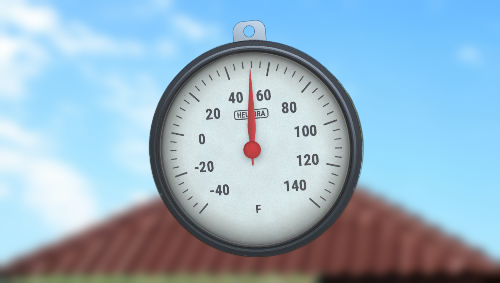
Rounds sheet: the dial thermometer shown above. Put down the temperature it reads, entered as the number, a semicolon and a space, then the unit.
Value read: 52; °F
